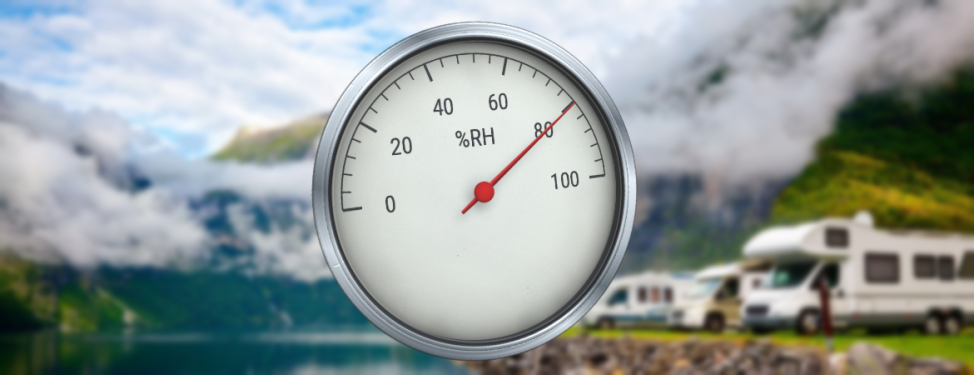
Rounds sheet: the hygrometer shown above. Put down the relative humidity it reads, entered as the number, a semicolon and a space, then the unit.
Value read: 80; %
